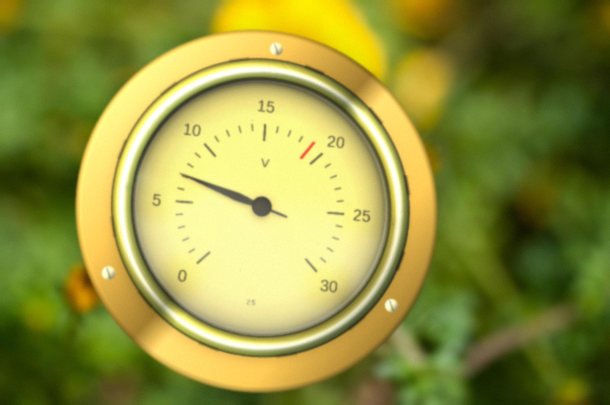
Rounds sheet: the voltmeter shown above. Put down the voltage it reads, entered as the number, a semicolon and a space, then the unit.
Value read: 7; V
